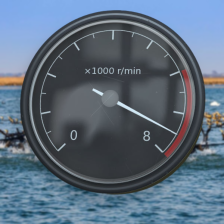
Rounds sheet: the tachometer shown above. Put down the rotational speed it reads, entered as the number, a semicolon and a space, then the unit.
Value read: 7500; rpm
